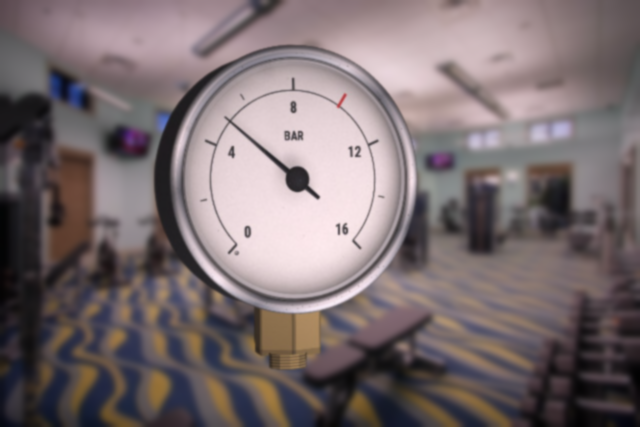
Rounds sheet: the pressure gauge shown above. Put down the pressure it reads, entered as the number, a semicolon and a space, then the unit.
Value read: 5; bar
